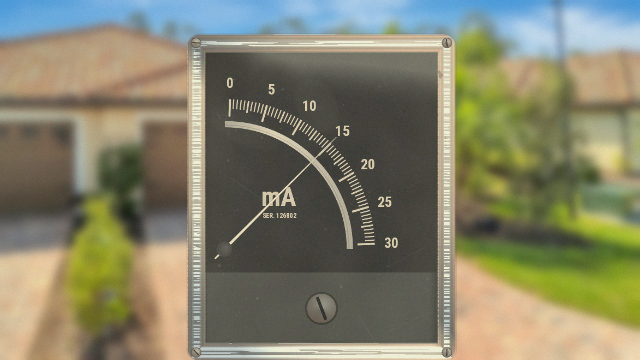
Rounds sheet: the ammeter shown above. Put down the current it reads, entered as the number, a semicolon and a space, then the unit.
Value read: 15; mA
